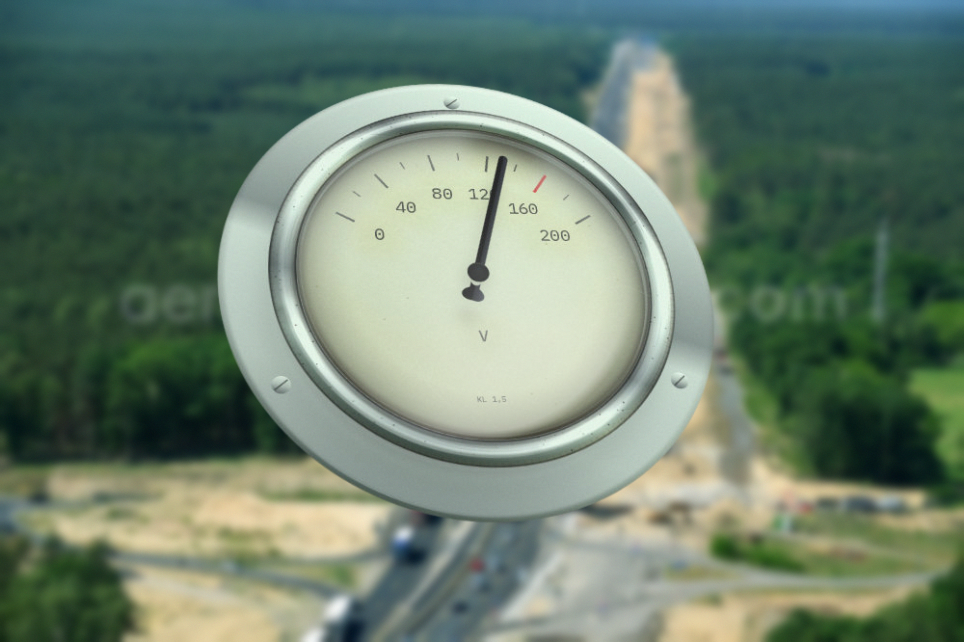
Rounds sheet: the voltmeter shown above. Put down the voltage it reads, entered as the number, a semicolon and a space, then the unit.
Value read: 130; V
